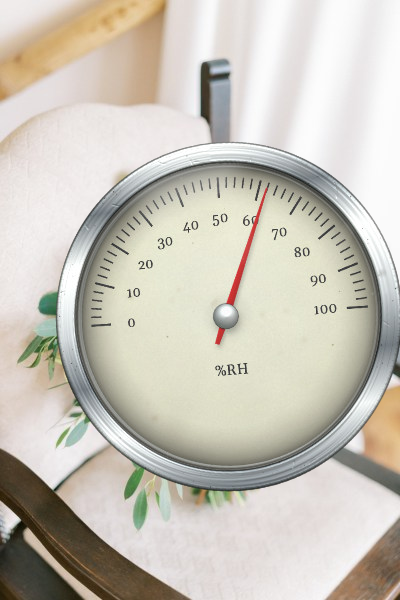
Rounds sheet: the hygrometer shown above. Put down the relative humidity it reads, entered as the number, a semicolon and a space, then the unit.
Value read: 62; %
